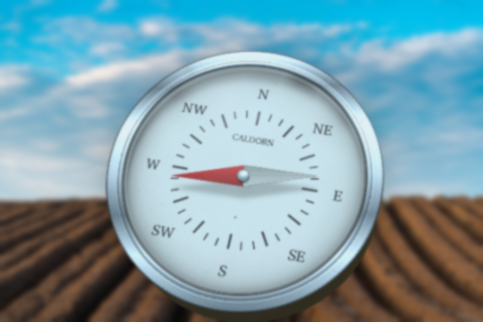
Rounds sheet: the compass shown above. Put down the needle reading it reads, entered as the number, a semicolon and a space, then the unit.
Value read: 260; °
